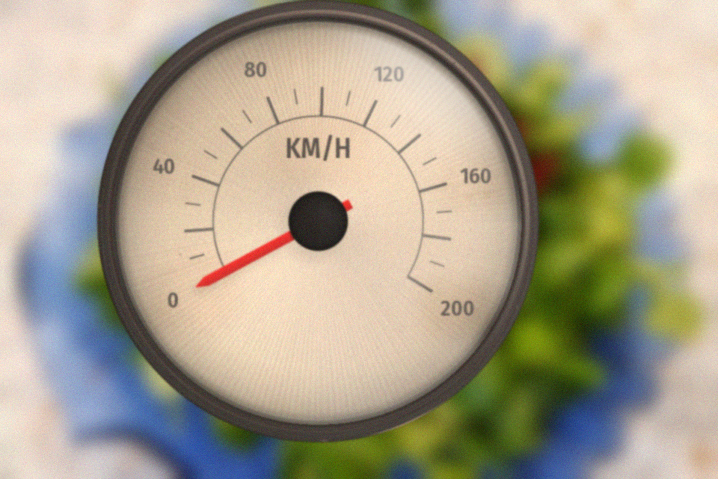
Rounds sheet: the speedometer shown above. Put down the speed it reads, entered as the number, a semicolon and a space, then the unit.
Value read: 0; km/h
